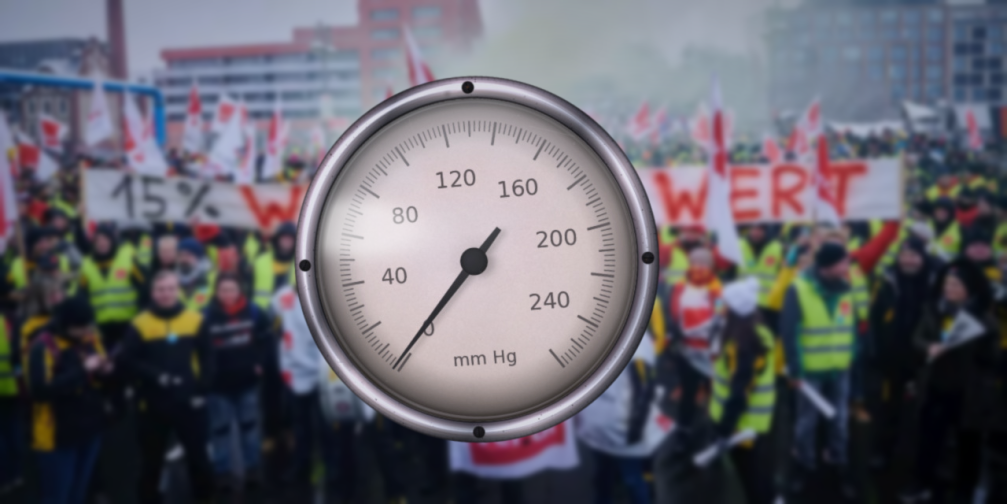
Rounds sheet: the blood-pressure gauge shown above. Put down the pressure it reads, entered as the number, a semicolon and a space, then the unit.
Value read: 2; mmHg
